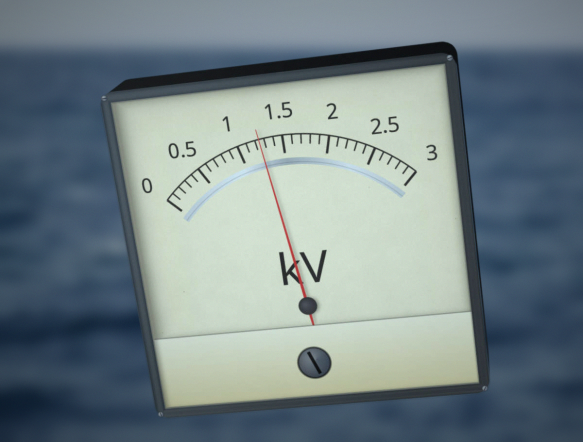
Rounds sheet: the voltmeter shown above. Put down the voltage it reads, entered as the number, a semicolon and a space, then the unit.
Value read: 1.25; kV
